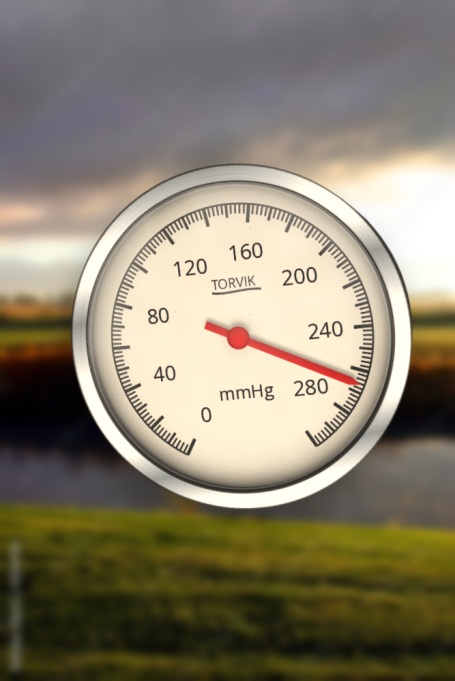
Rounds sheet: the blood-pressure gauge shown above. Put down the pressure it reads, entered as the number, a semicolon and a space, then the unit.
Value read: 266; mmHg
